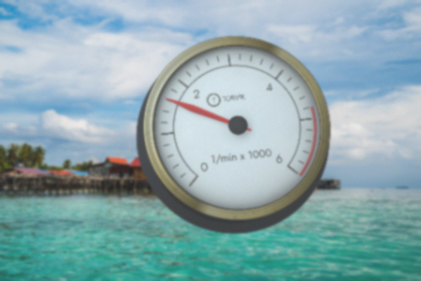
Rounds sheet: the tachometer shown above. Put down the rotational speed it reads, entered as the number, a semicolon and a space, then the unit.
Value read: 1600; rpm
